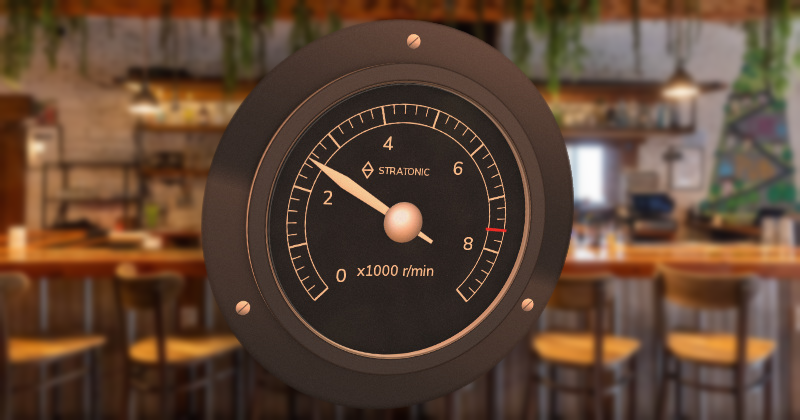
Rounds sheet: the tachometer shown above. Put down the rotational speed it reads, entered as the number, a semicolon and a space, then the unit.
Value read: 2500; rpm
